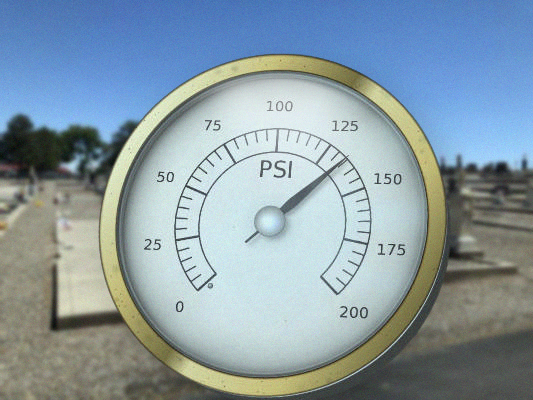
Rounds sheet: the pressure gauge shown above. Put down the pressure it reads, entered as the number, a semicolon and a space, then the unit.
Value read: 135; psi
